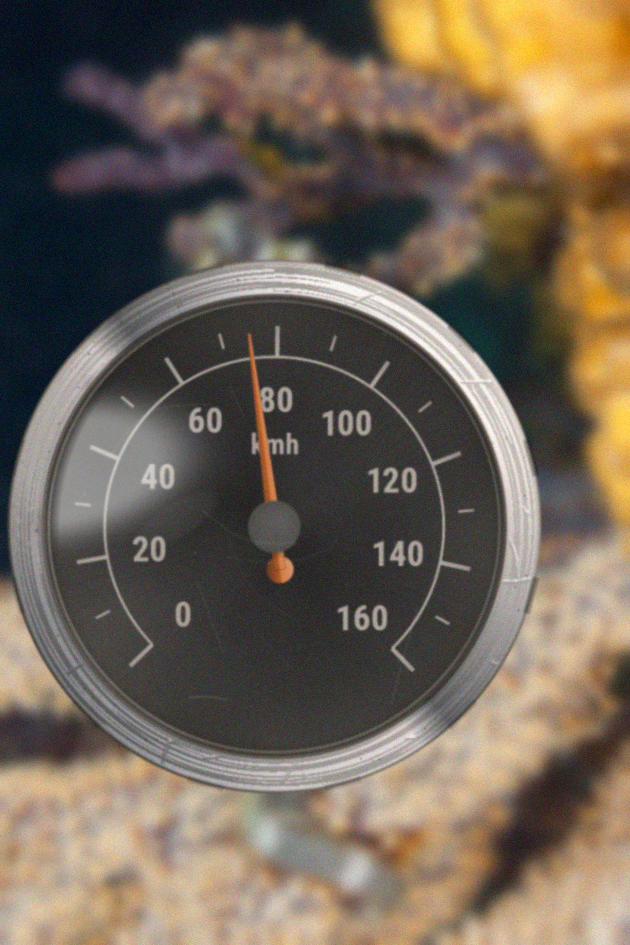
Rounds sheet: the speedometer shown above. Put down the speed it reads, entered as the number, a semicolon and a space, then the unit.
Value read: 75; km/h
